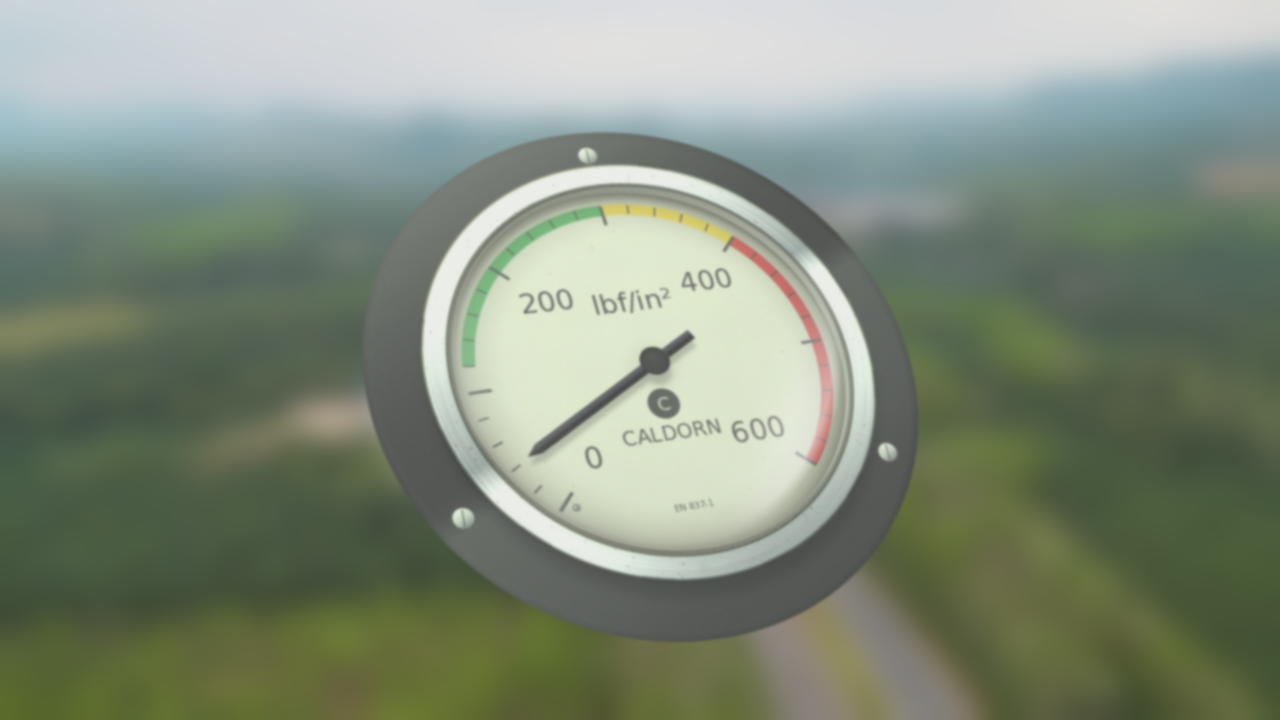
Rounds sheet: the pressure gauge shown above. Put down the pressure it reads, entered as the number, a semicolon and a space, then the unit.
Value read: 40; psi
